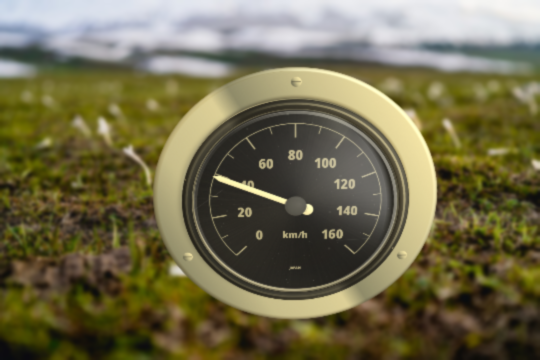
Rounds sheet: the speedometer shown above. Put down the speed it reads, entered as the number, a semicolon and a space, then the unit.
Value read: 40; km/h
